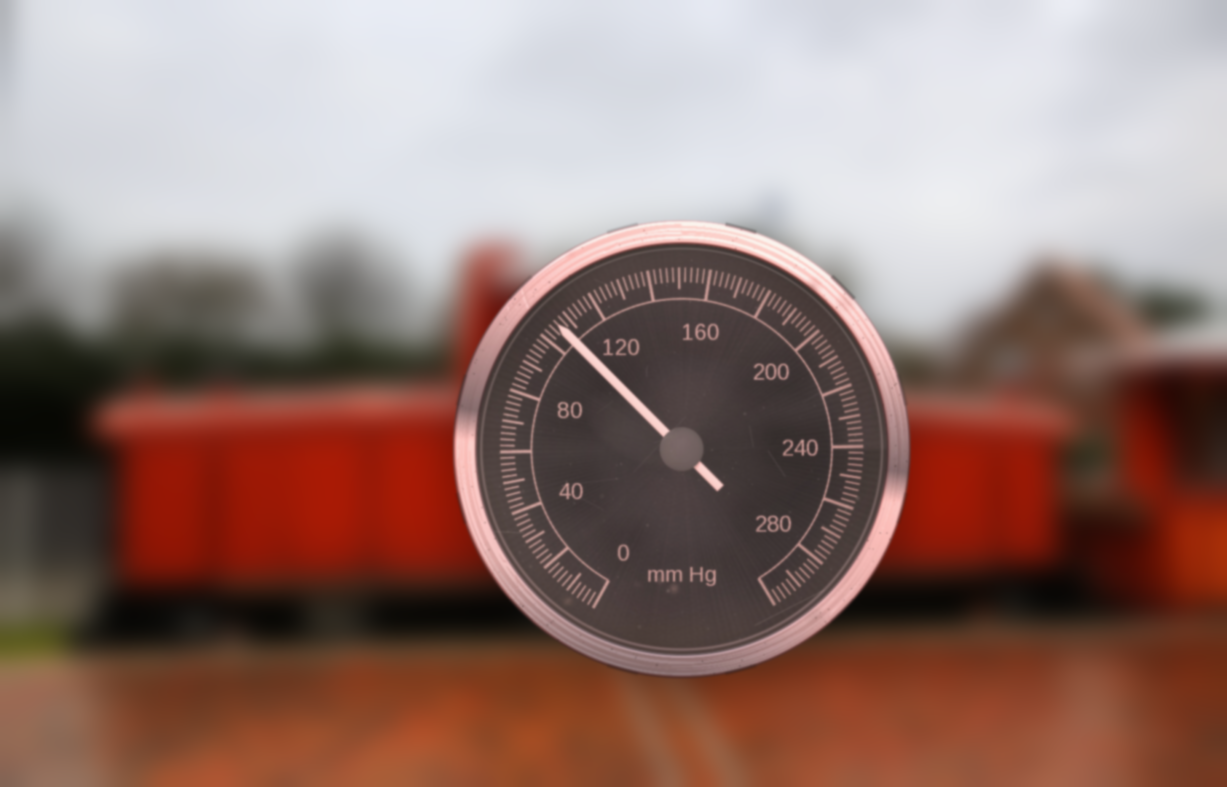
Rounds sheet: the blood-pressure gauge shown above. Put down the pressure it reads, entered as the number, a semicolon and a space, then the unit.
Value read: 106; mmHg
